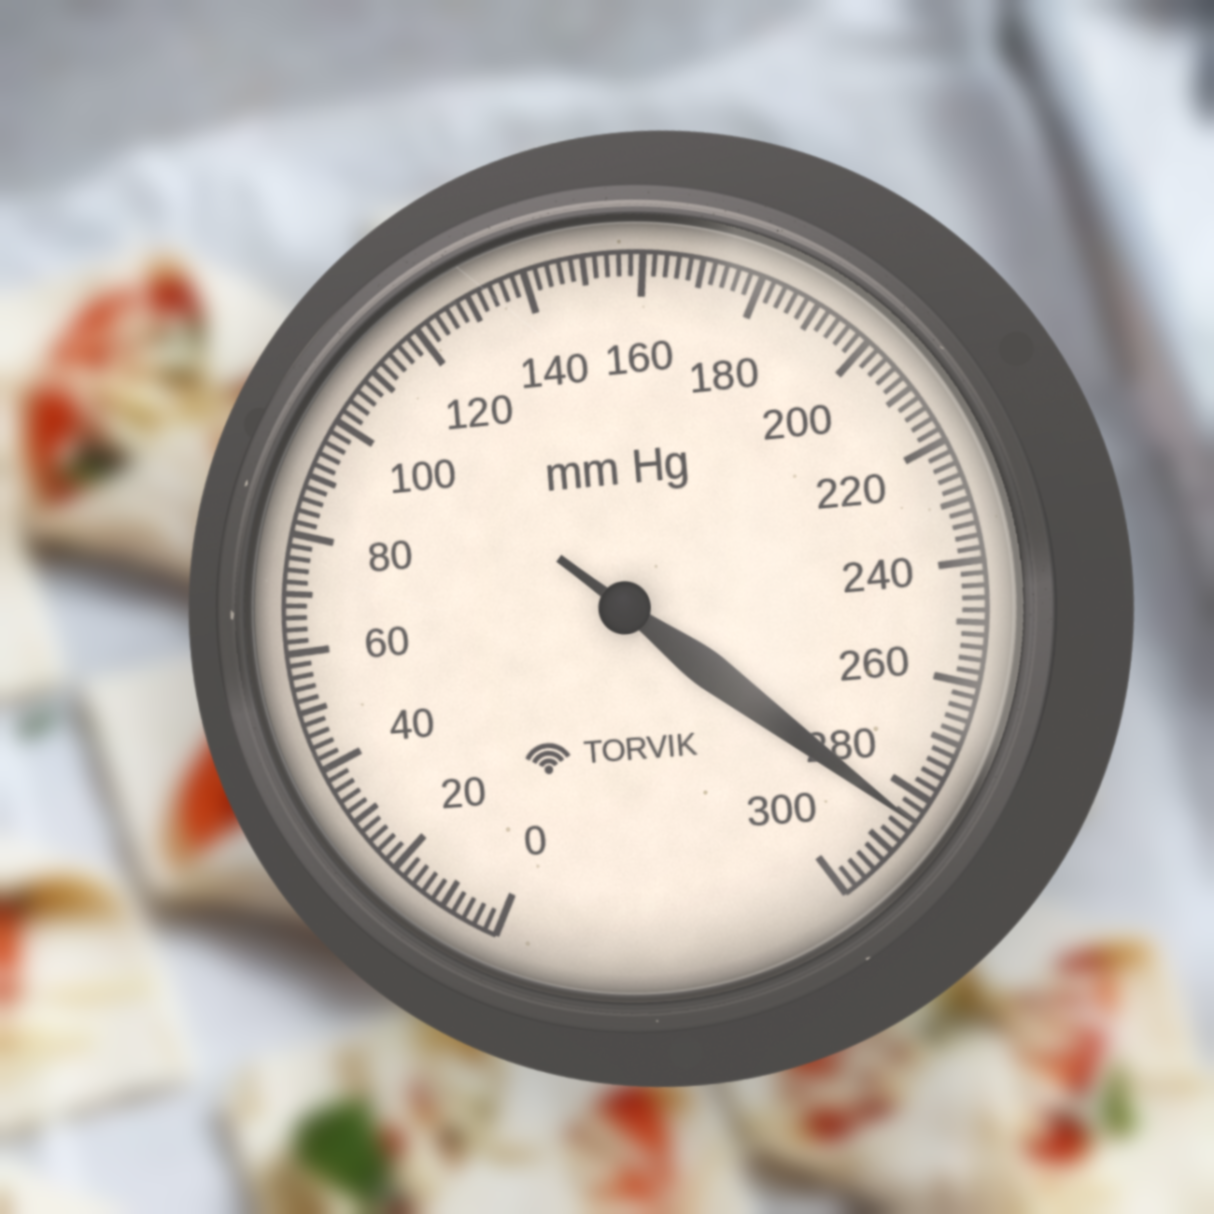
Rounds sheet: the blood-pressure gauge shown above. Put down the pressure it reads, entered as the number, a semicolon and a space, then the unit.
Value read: 284; mmHg
